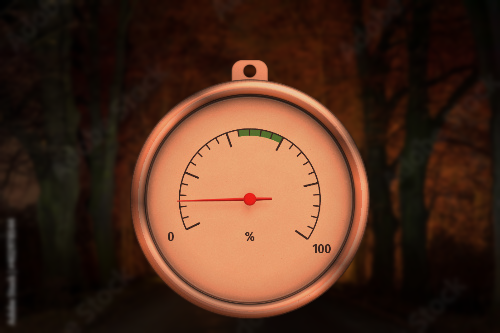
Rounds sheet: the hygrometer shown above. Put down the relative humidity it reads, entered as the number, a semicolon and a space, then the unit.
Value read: 10; %
